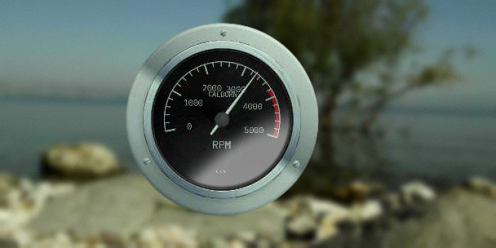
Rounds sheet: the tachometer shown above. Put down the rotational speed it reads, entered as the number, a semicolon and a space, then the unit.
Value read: 3300; rpm
